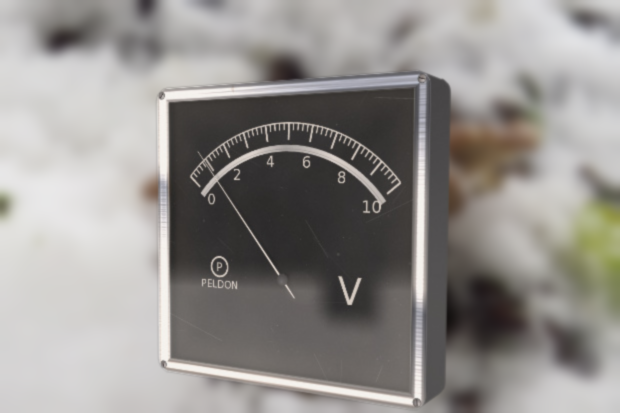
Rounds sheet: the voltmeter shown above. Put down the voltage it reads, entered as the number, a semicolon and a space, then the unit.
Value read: 1; V
